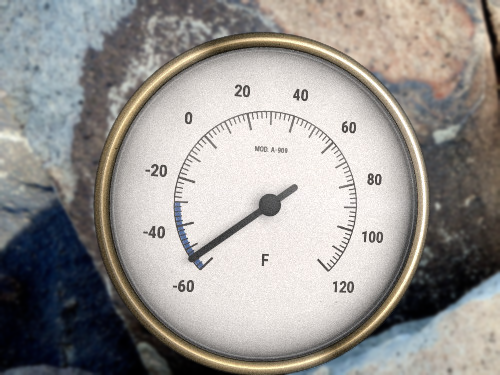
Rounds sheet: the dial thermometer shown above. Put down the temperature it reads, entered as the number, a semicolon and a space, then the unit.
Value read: -54; °F
